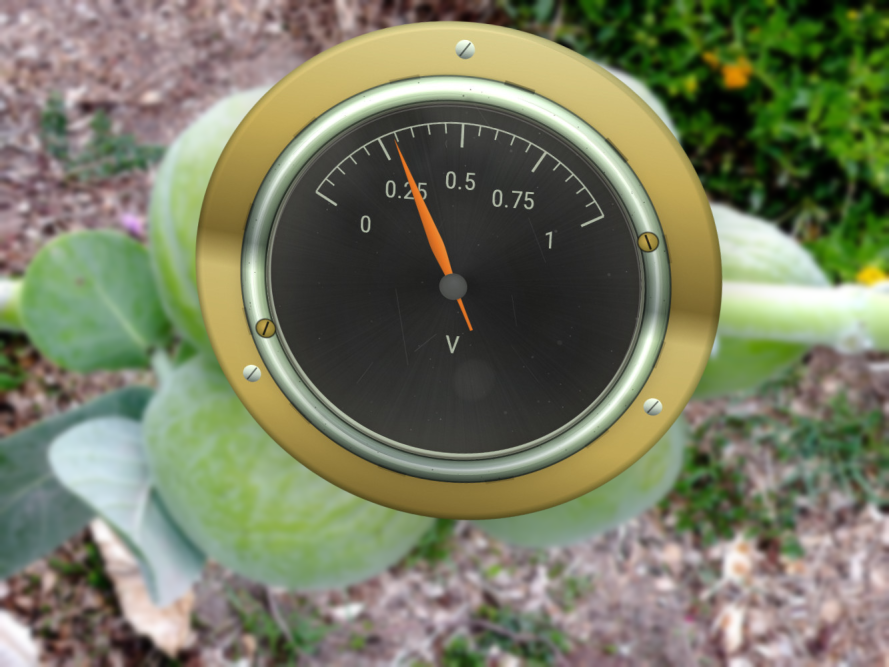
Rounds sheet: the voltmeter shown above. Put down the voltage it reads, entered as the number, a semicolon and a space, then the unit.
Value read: 0.3; V
